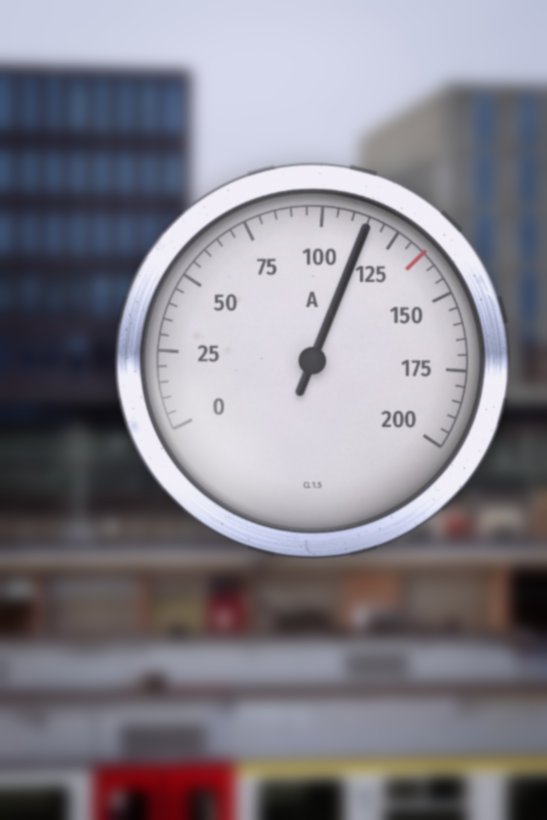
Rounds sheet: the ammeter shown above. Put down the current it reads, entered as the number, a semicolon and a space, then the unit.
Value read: 115; A
